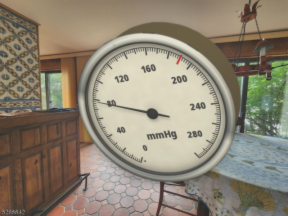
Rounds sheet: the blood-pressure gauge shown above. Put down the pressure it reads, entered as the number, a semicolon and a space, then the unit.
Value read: 80; mmHg
